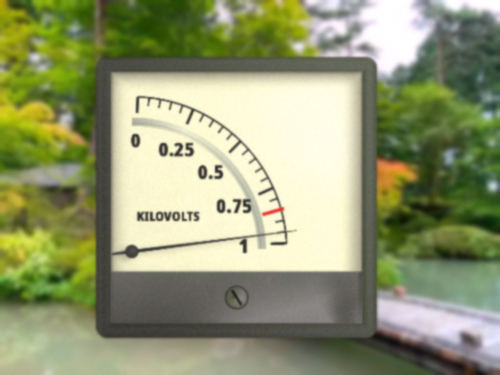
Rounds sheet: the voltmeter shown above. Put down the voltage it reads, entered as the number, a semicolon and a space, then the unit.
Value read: 0.95; kV
